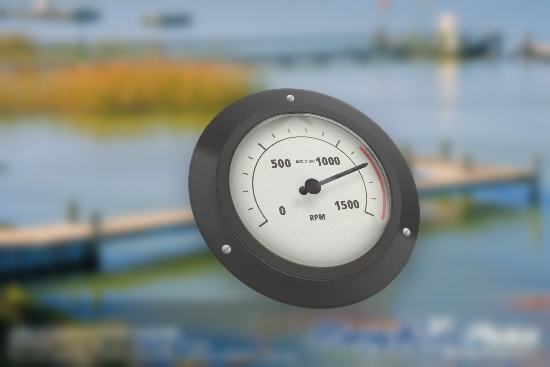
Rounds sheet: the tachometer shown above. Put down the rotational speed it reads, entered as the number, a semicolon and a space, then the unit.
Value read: 1200; rpm
